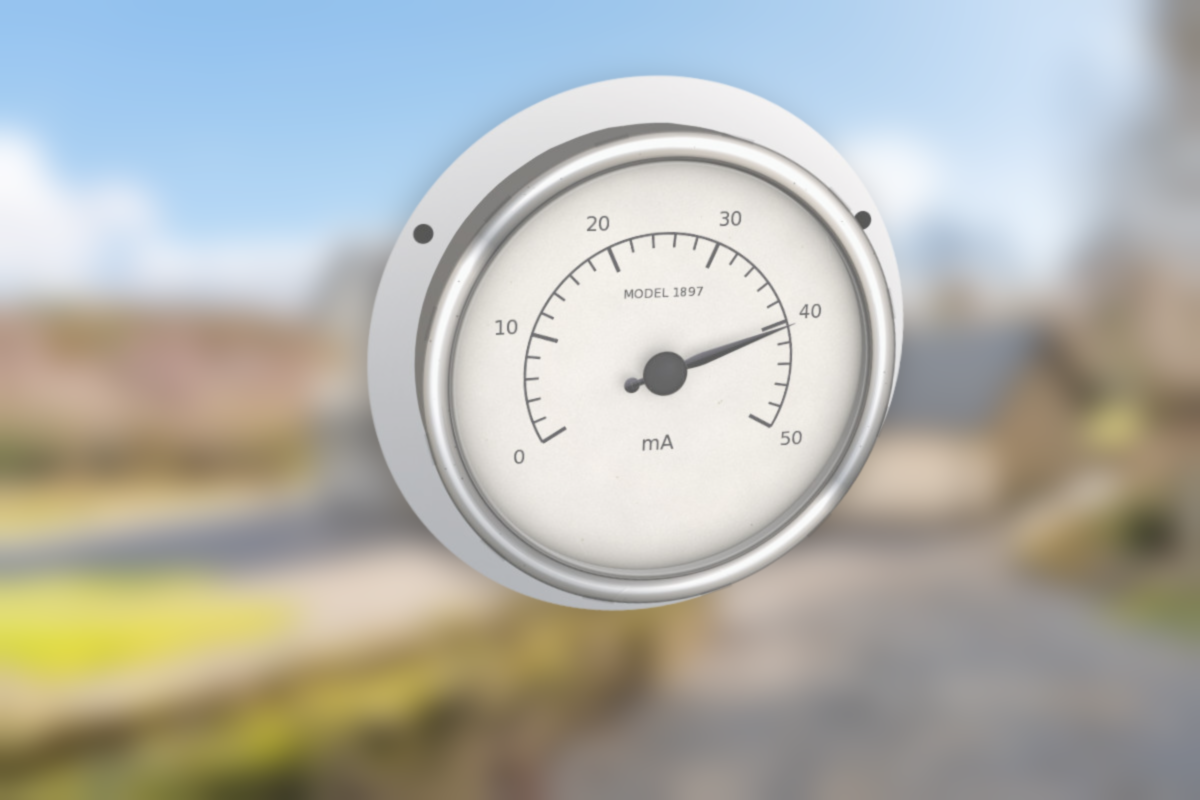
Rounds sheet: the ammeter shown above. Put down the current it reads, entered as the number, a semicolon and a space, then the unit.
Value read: 40; mA
